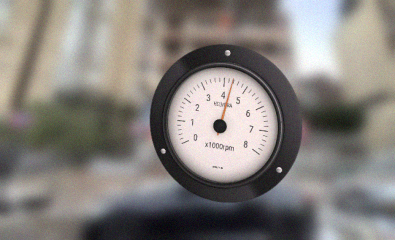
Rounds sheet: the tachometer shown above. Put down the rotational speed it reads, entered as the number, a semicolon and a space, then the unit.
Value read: 4400; rpm
